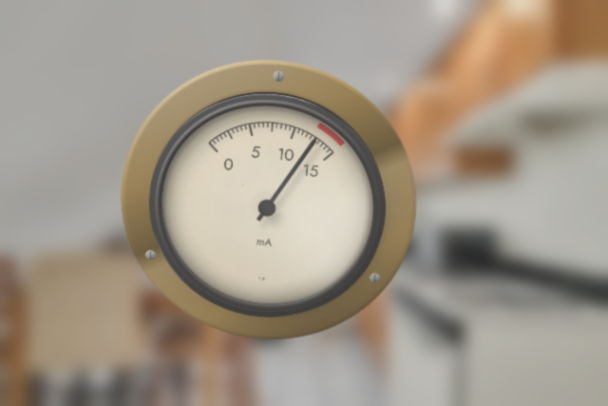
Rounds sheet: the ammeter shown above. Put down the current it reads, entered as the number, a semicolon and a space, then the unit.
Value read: 12.5; mA
